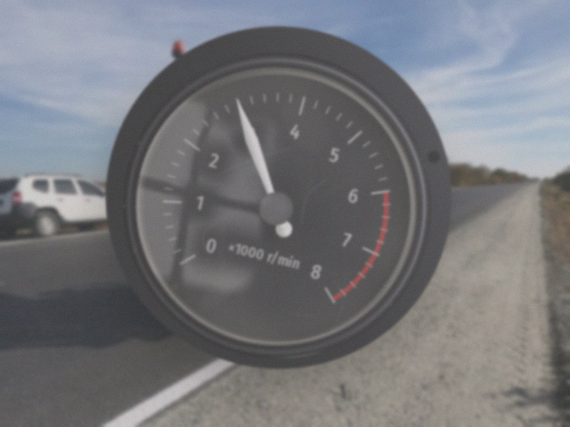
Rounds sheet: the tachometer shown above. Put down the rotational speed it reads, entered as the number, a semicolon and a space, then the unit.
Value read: 3000; rpm
